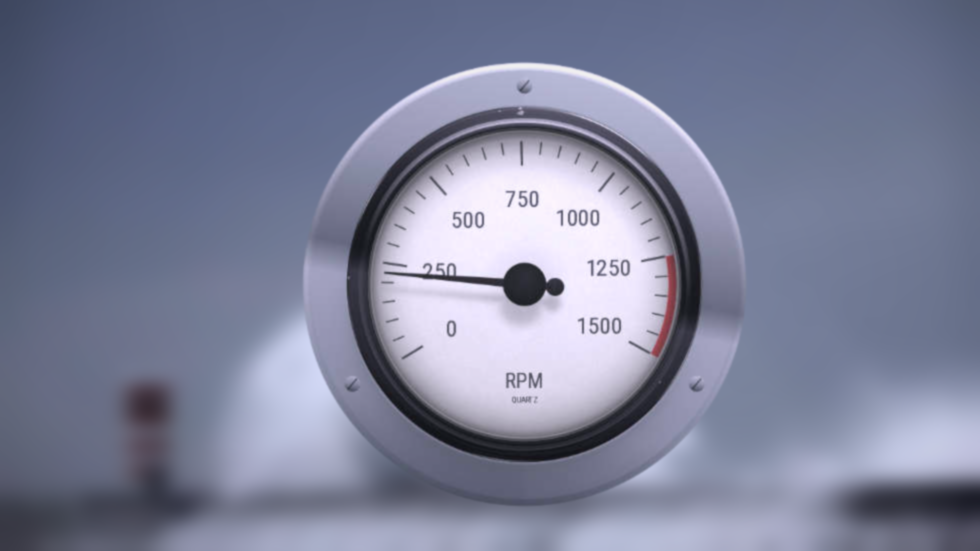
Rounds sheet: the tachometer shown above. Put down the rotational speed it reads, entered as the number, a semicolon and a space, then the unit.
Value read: 225; rpm
